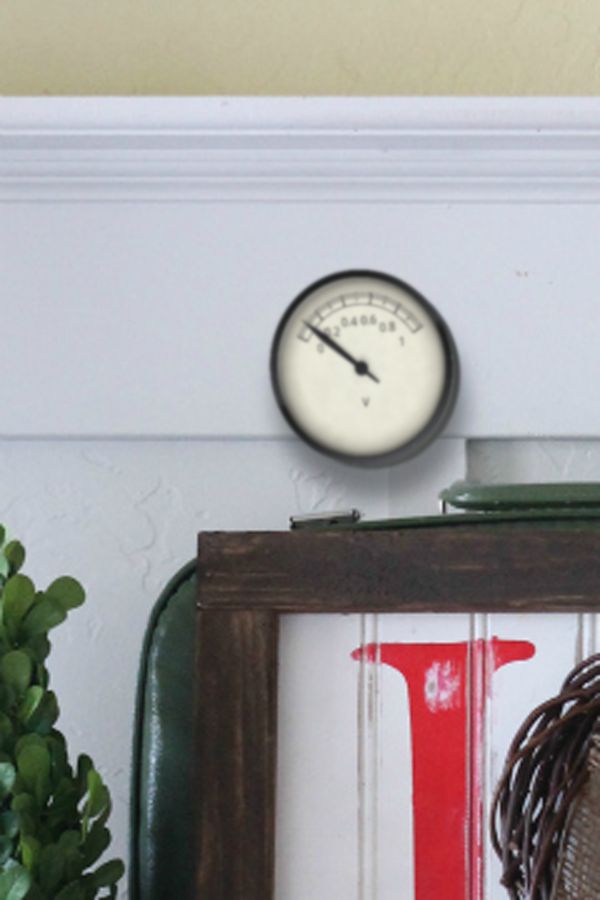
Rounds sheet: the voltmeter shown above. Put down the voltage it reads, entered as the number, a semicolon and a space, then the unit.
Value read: 0.1; V
